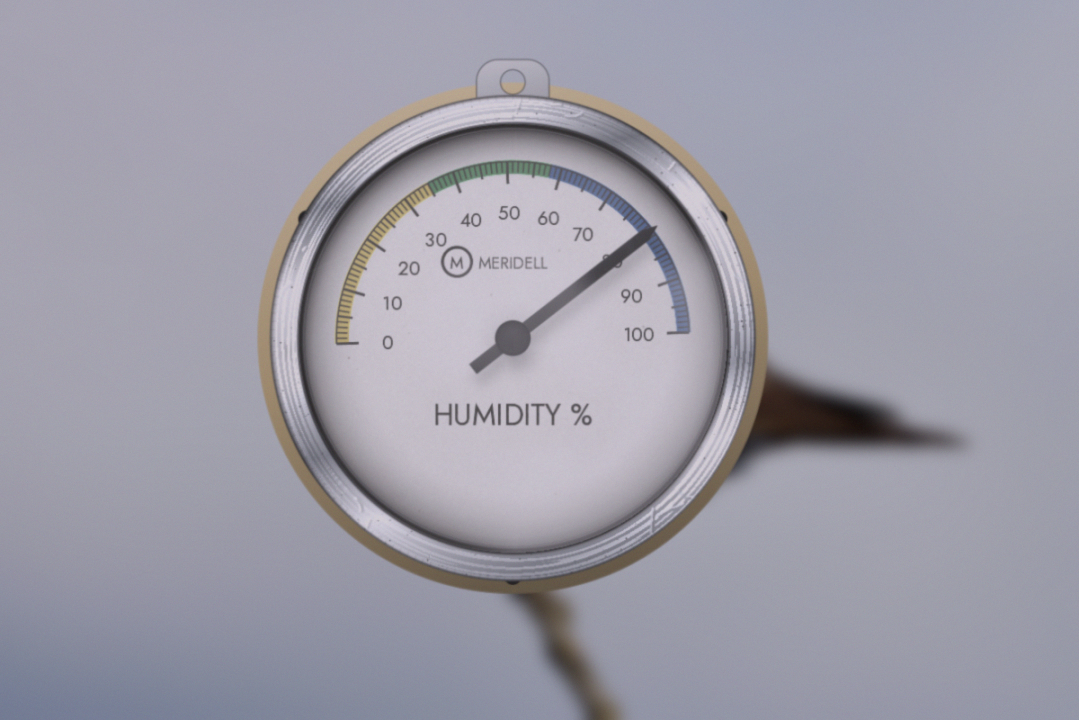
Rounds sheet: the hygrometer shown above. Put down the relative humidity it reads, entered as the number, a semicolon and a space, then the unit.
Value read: 80; %
